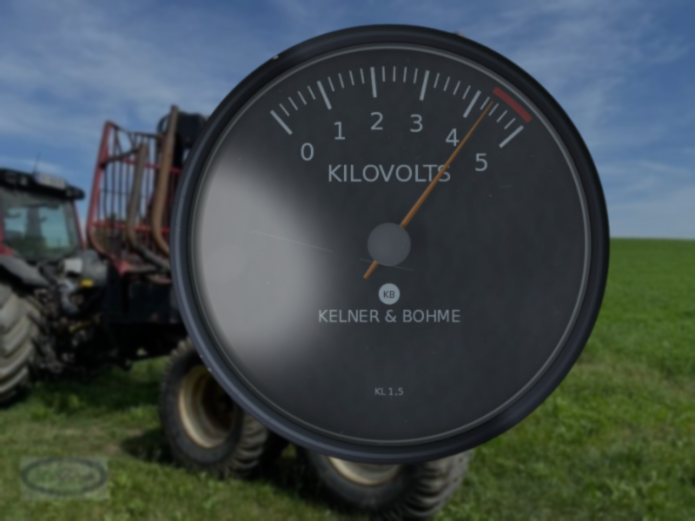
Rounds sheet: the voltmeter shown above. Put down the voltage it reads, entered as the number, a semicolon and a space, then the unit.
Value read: 4.3; kV
